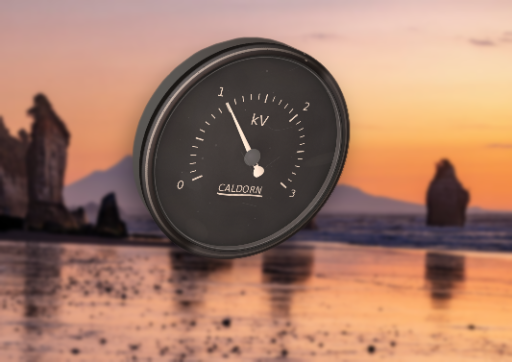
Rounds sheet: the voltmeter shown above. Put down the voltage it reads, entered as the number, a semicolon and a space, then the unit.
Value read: 1; kV
